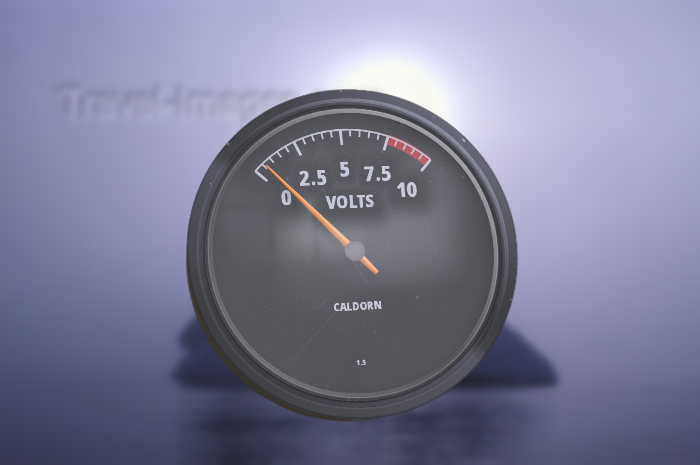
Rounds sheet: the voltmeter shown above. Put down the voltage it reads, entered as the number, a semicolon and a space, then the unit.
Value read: 0.5; V
